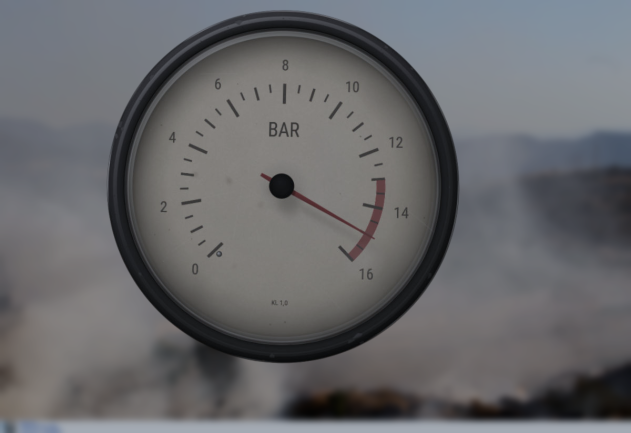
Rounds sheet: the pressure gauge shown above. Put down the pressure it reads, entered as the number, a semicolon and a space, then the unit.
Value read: 15; bar
